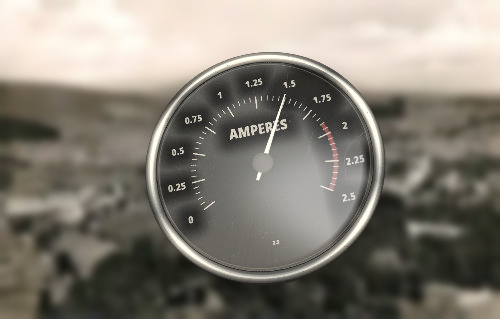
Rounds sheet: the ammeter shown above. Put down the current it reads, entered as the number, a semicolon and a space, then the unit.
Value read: 1.5; A
